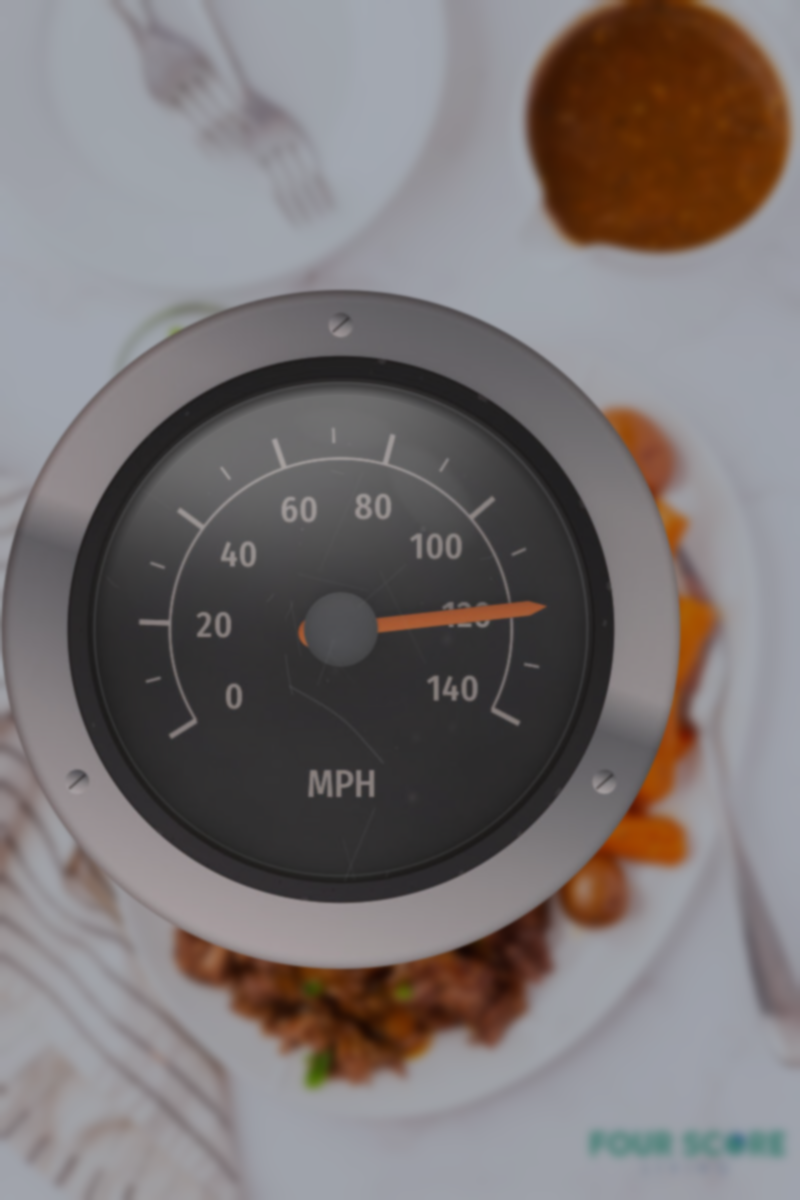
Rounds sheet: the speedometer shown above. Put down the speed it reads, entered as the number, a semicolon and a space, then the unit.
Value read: 120; mph
